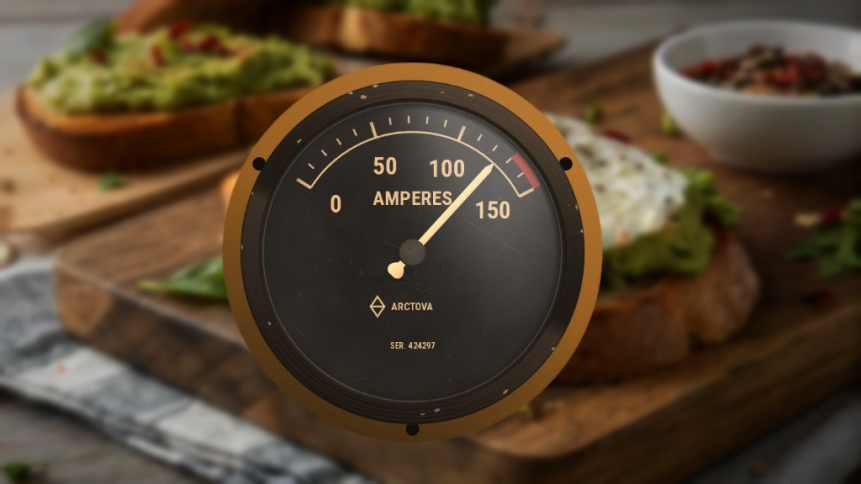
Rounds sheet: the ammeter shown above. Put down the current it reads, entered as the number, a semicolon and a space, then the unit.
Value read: 125; A
